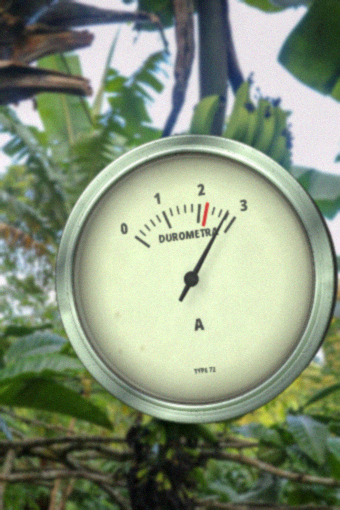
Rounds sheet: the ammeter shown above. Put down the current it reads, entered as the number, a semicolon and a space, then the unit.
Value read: 2.8; A
